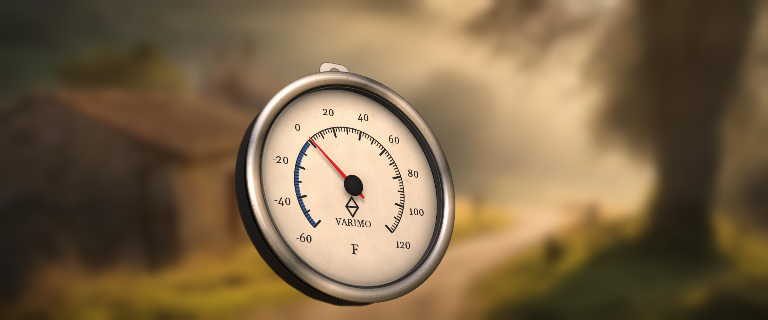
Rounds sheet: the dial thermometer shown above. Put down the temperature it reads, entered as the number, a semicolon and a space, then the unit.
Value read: 0; °F
